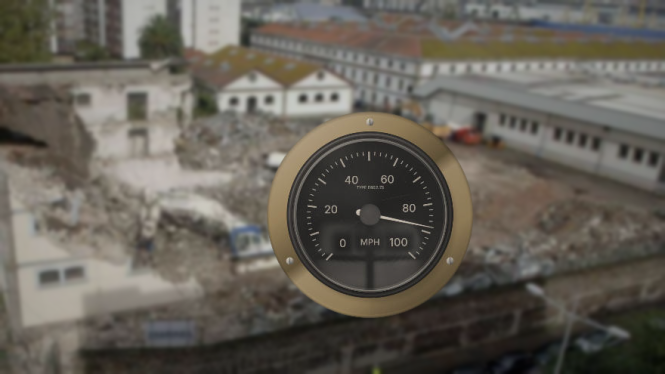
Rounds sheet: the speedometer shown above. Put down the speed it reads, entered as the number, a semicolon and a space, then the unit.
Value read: 88; mph
